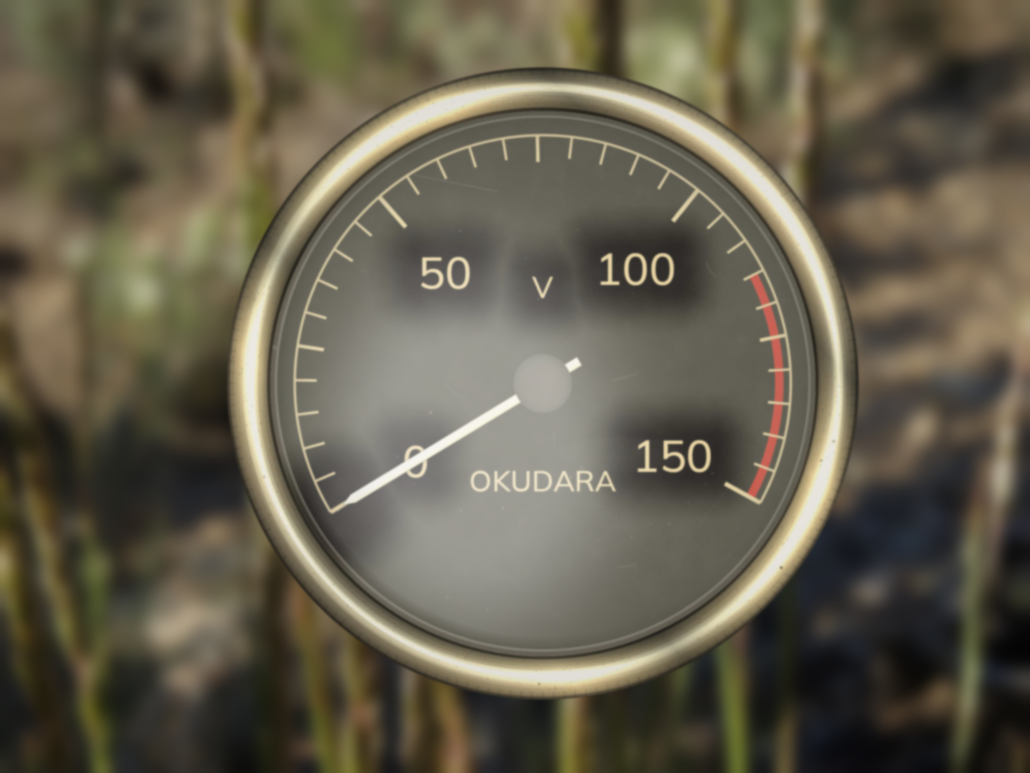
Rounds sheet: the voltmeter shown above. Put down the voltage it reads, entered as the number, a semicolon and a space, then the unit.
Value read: 0; V
